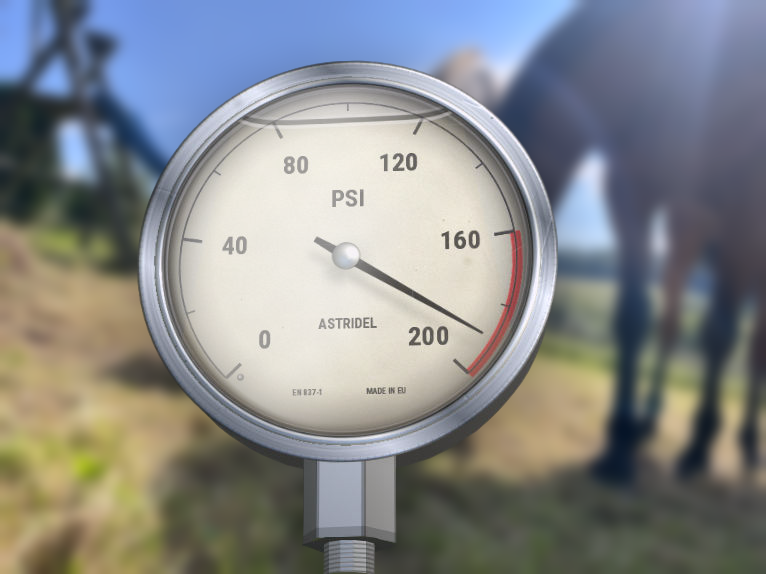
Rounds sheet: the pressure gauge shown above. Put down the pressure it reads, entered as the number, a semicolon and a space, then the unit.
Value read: 190; psi
